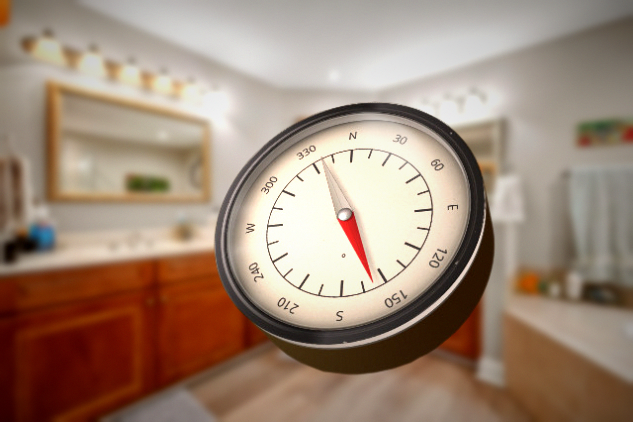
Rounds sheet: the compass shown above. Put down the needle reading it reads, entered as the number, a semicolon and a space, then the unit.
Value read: 157.5; °
